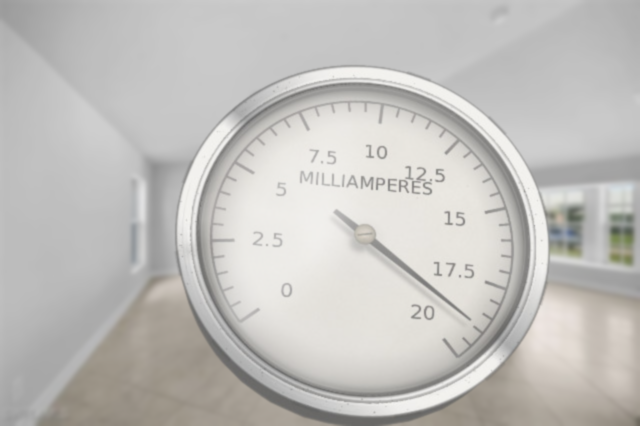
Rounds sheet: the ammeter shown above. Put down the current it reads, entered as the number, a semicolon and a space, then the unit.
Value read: 19; mA
